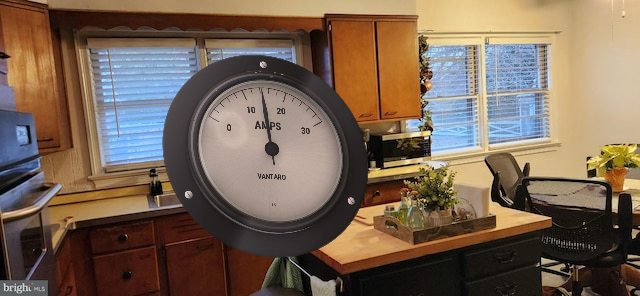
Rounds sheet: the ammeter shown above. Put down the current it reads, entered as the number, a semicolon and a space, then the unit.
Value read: 14; A
